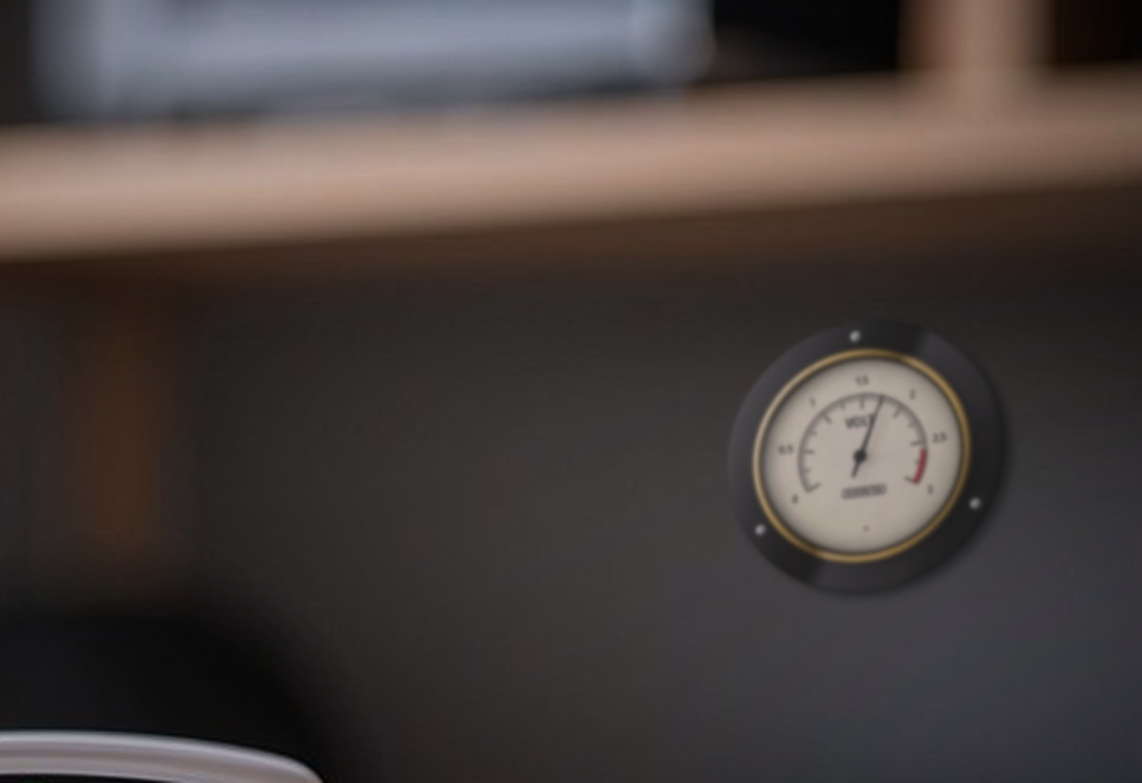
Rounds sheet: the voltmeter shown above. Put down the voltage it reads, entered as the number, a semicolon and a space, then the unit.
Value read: 1.75; V
